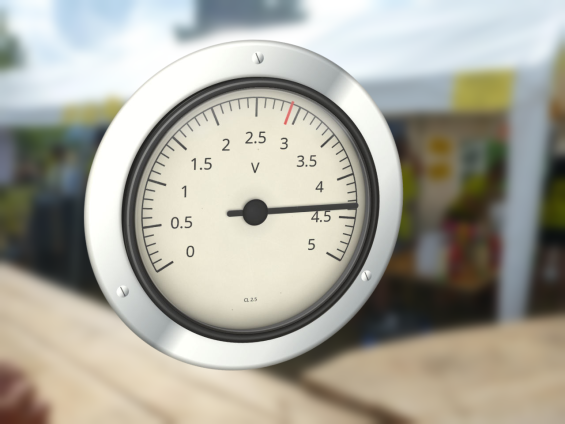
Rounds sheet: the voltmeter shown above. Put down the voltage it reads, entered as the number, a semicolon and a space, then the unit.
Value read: 4.35; V
